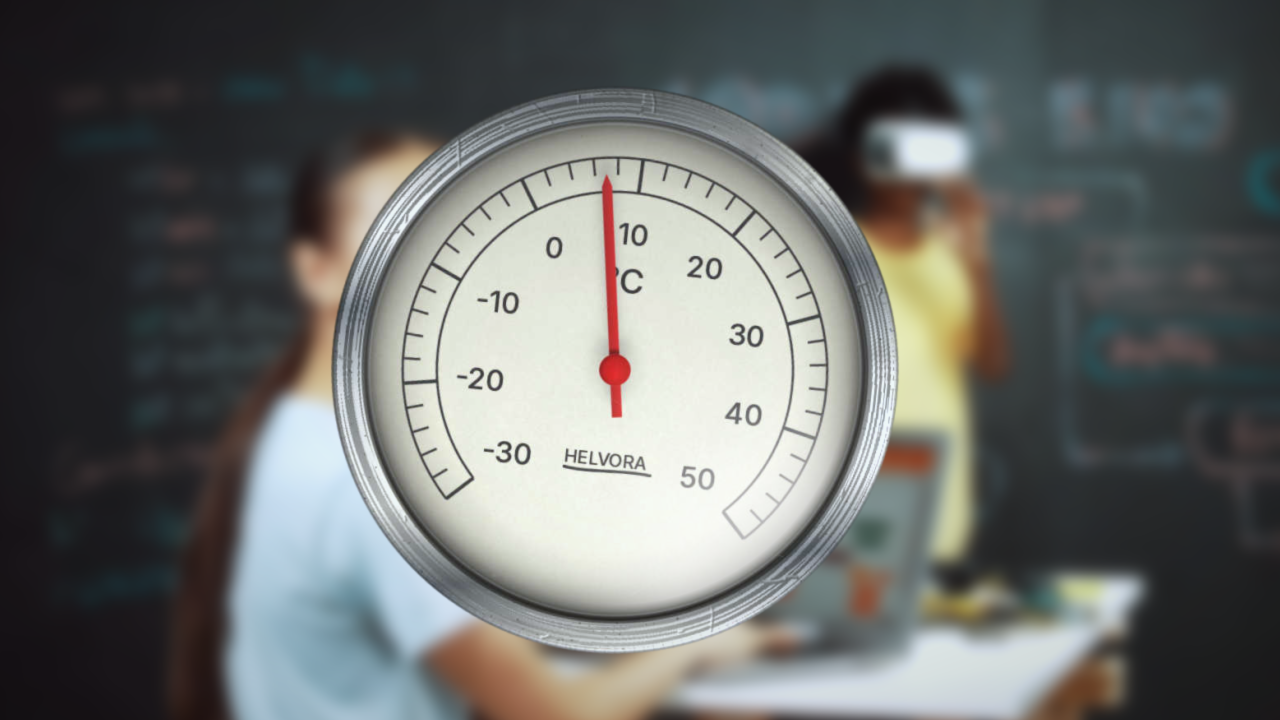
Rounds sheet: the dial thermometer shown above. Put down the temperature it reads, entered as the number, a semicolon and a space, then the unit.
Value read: 7; °C
